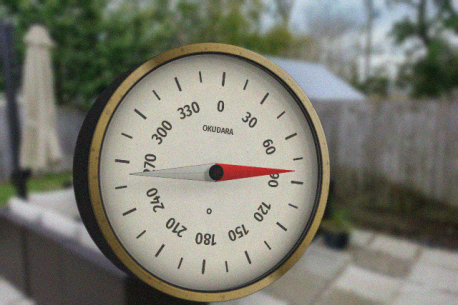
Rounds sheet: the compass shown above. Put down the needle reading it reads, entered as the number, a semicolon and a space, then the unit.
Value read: 82.5; °
